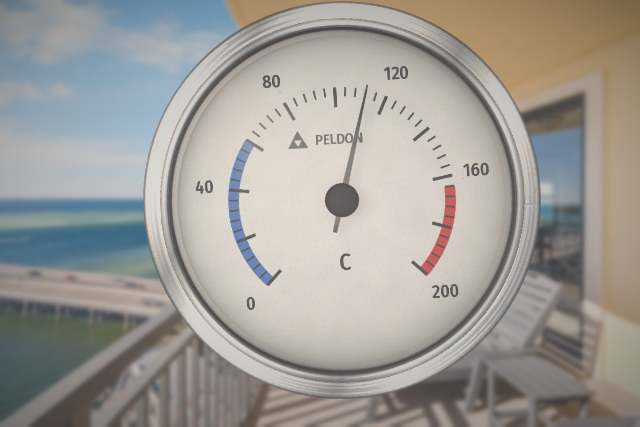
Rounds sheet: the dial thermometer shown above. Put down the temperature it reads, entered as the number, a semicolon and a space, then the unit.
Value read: 112; °C
